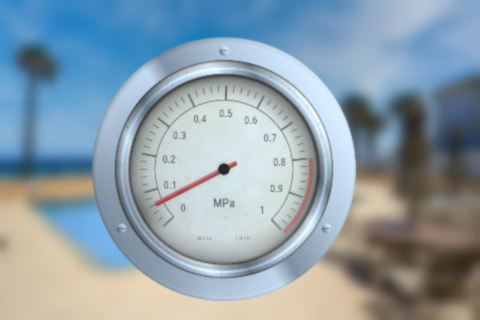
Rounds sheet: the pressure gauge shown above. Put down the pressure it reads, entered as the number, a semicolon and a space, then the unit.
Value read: 0.06; MPa
